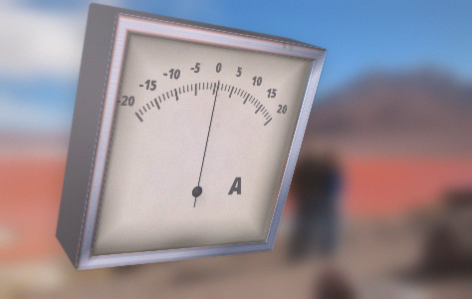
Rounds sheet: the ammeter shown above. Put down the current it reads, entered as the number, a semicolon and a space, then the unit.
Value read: 0; A
